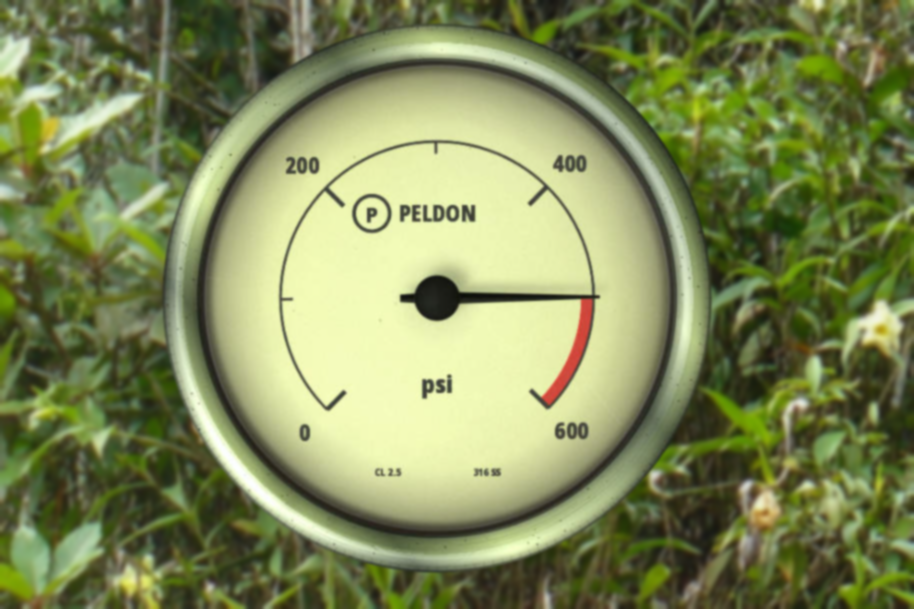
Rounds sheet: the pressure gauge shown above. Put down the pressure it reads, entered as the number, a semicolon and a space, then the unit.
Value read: 500; psi
